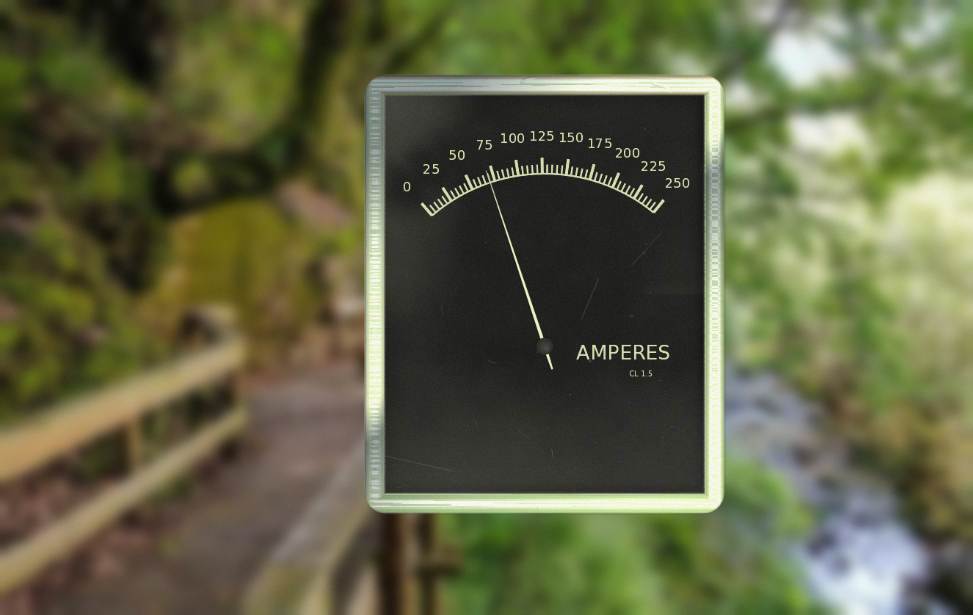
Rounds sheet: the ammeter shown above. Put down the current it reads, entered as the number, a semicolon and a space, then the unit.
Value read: 70; A
